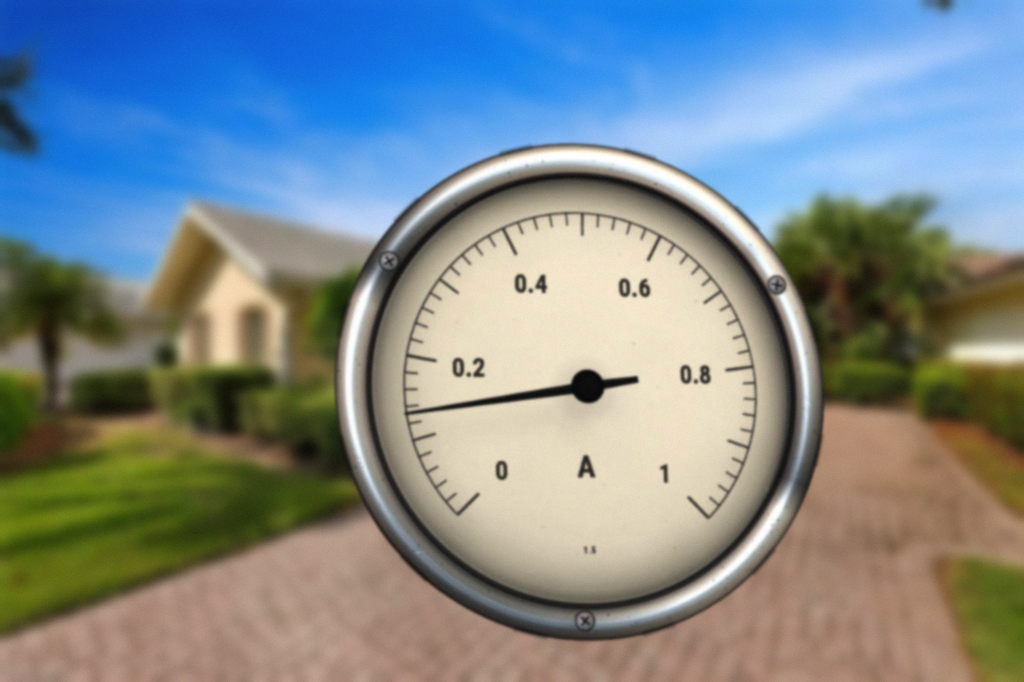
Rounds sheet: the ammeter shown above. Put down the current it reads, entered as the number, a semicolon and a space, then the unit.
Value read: 0.13; A
